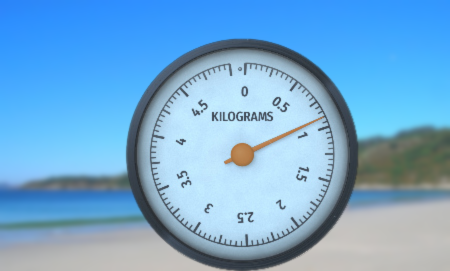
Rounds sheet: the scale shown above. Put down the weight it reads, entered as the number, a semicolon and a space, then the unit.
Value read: 0.9; kg
